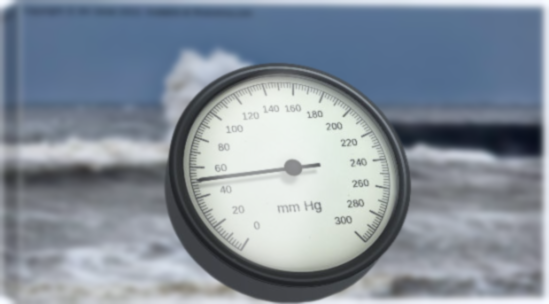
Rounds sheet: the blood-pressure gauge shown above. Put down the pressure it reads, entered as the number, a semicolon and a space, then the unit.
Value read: 50; mmHg
